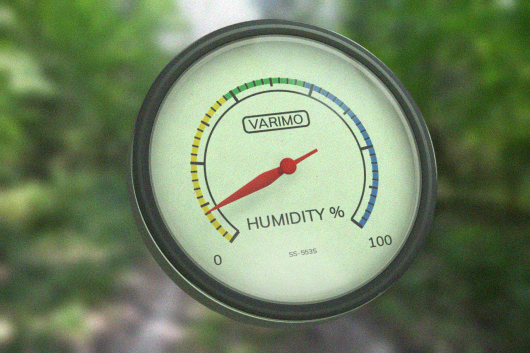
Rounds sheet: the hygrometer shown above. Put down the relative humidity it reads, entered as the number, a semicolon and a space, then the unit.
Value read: 8; %
